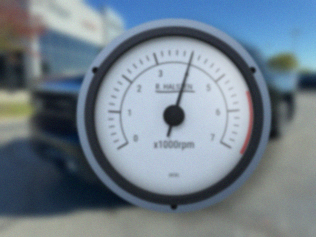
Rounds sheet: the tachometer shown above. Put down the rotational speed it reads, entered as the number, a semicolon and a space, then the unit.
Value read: 4000; rpm
